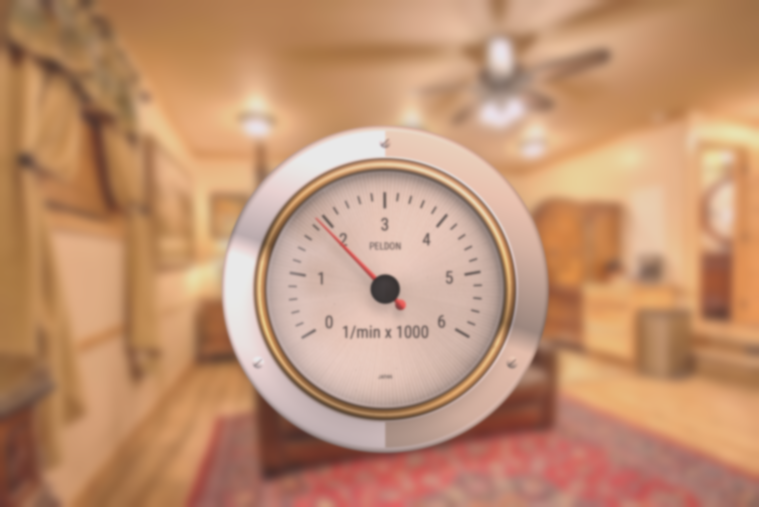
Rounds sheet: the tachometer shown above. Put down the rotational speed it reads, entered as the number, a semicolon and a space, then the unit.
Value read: 1900; rpm
